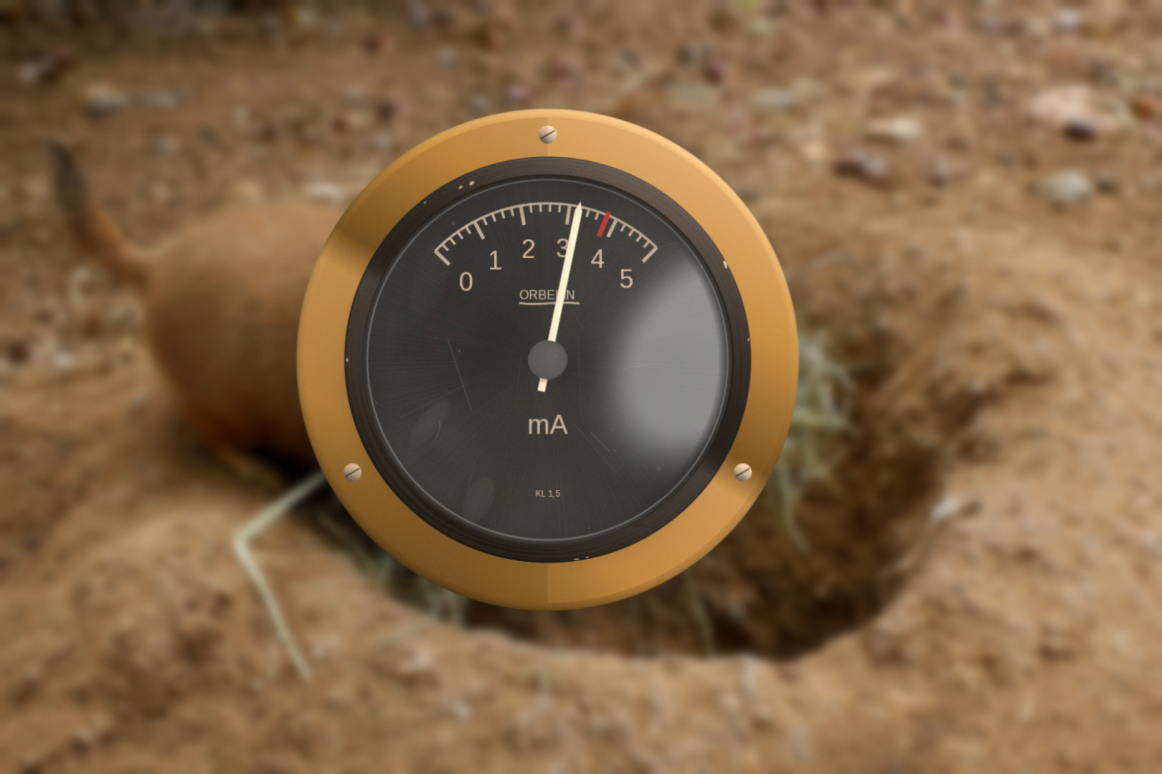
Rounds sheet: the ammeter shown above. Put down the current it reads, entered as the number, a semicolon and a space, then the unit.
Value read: 3.2; mA
